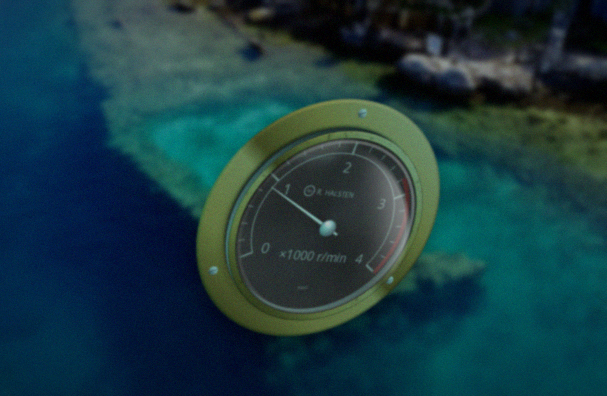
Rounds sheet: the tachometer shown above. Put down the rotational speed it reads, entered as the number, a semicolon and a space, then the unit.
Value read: 900; rpm
